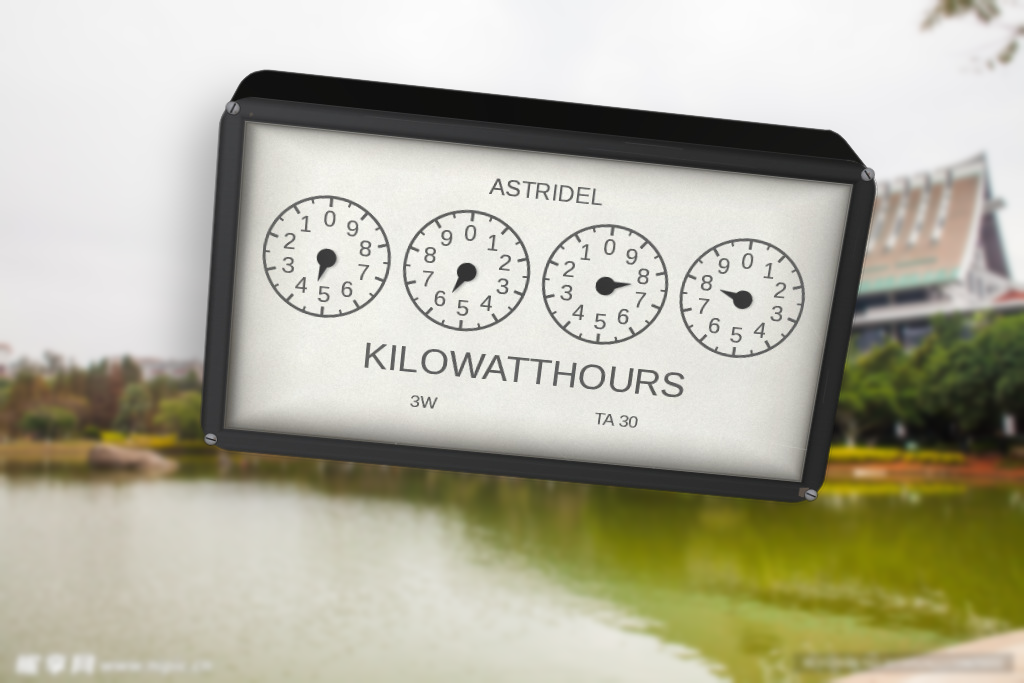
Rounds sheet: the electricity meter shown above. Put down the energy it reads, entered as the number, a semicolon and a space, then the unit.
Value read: 4578; kWh
